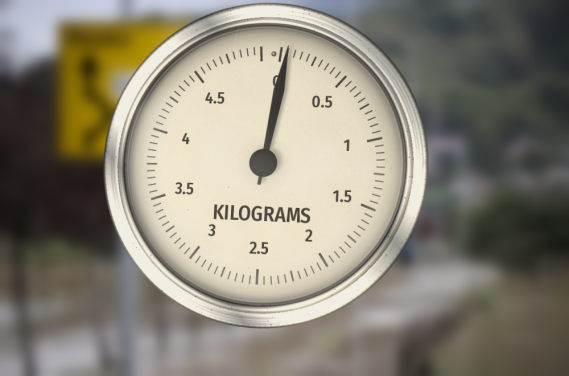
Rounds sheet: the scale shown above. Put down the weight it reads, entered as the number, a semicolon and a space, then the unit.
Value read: 0.05; kg
